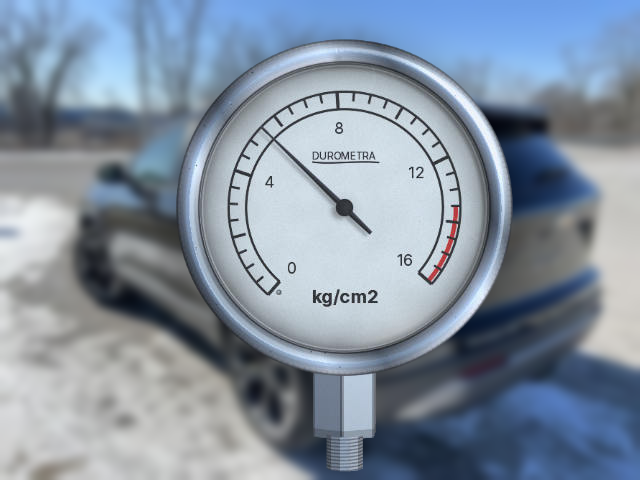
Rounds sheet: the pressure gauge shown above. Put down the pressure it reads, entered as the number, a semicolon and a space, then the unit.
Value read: 5.5; kg/cm²
